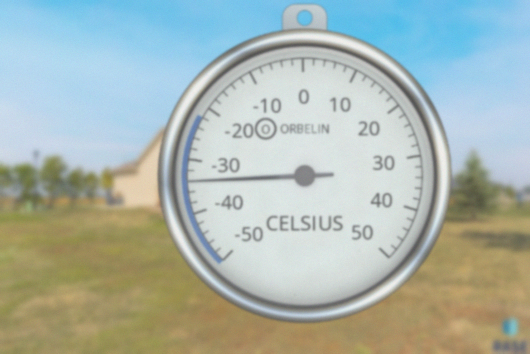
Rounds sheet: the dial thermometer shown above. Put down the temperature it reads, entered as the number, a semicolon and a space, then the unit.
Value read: -34; °C
